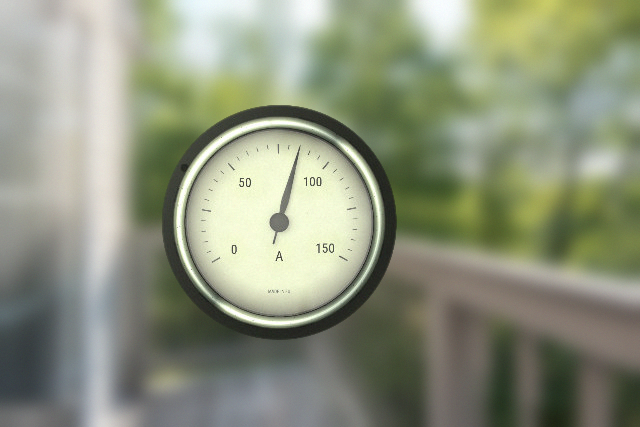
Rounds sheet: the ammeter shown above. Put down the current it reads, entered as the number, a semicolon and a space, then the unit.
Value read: 85; A
